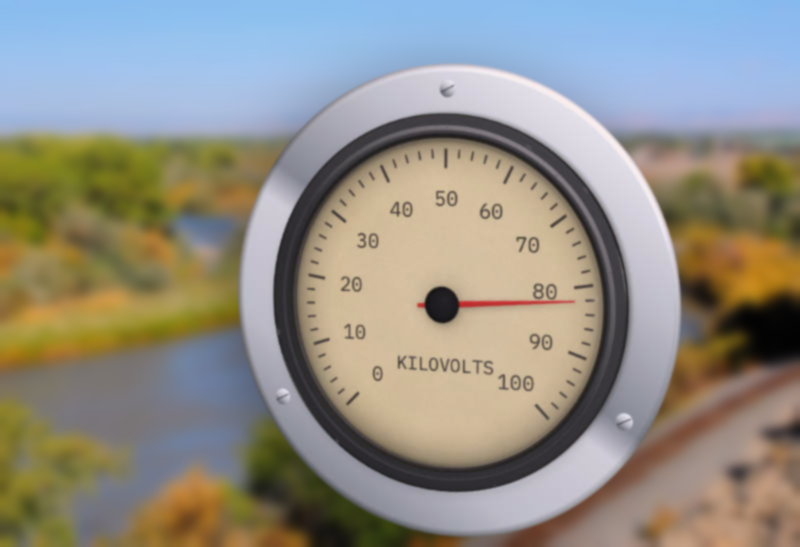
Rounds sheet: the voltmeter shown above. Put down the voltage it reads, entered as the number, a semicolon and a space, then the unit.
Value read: 82; kV
